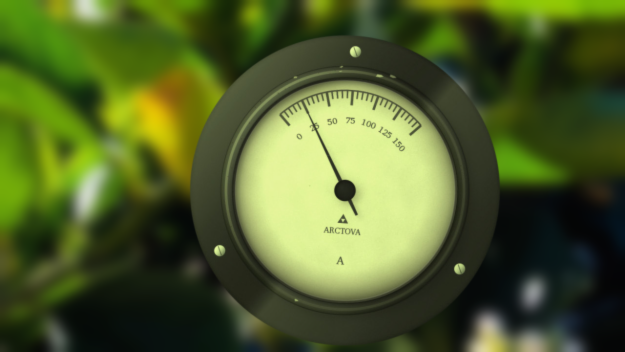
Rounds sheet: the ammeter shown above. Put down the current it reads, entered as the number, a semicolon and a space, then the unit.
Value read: 25; A
